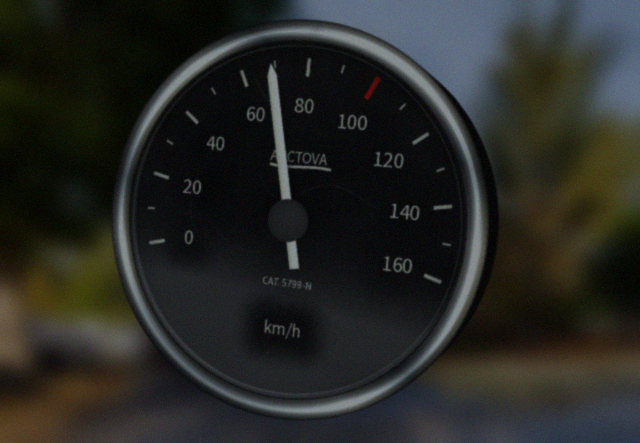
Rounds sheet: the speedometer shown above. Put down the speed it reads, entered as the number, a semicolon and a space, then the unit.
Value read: 70; km/h
